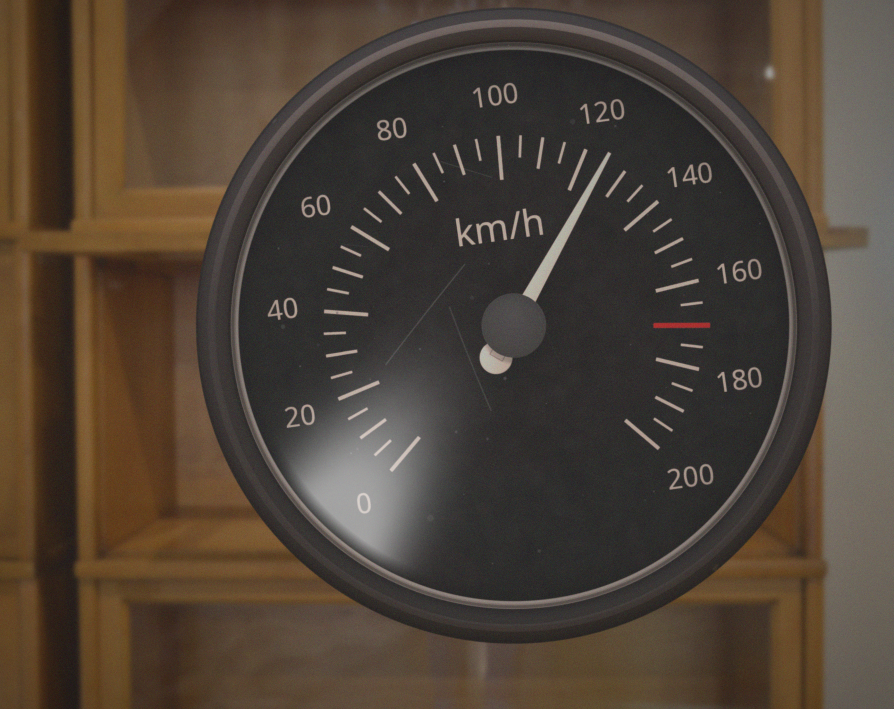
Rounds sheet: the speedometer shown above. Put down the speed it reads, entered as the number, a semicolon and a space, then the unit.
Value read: 125; km/h
